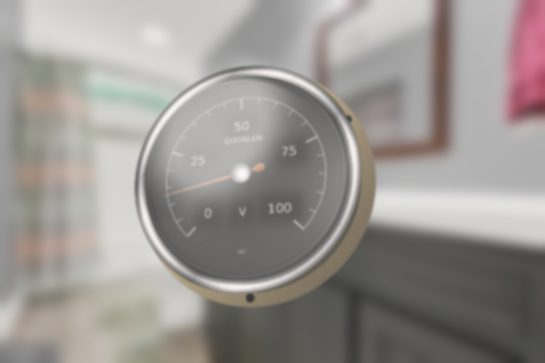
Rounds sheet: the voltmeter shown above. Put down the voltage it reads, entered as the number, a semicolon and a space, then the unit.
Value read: 12.5; V
